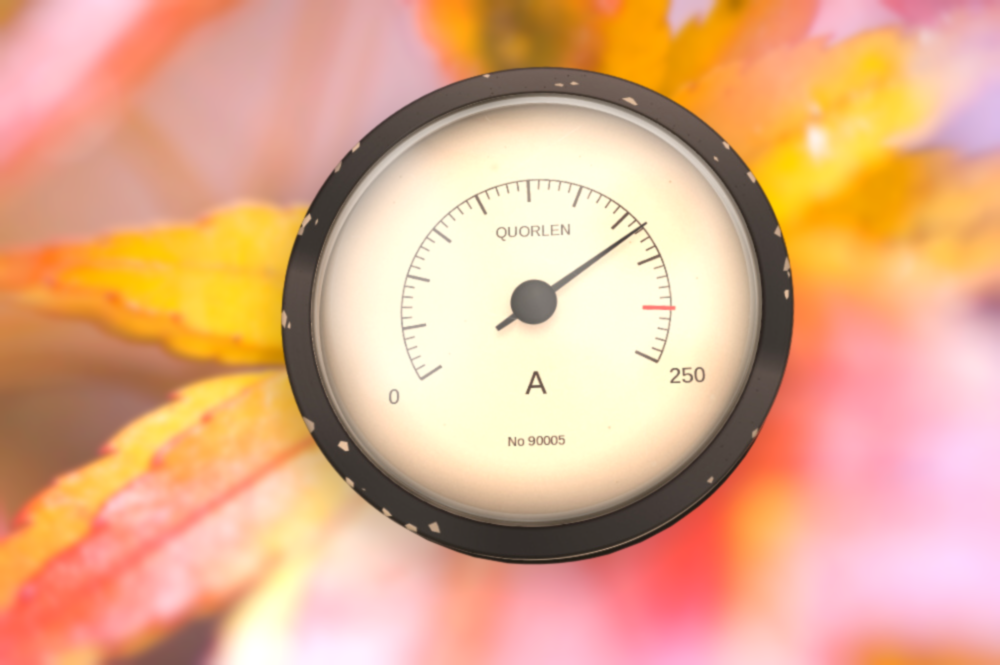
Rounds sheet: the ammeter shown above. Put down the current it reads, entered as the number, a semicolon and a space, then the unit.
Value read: 185; A
